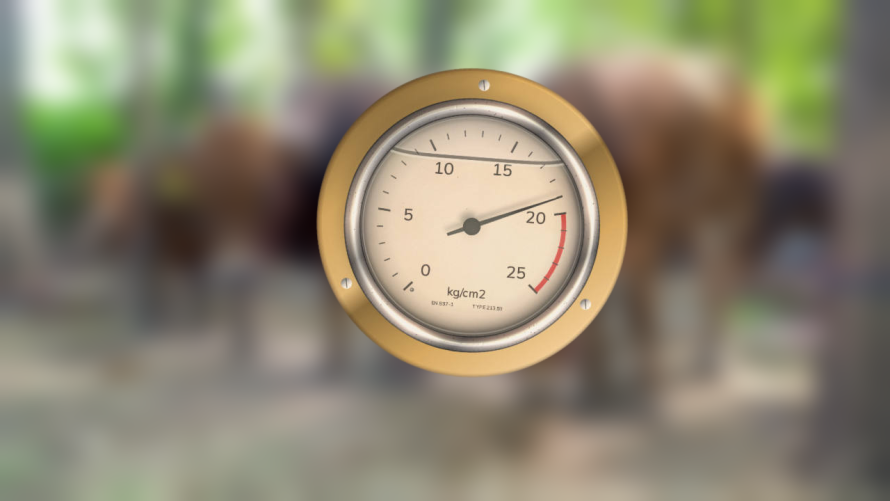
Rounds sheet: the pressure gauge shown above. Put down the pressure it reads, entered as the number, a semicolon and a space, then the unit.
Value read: 19; kg/cm²
